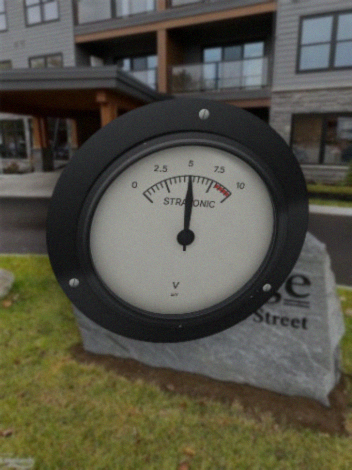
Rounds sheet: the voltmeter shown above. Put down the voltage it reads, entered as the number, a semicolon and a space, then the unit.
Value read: 5; V
